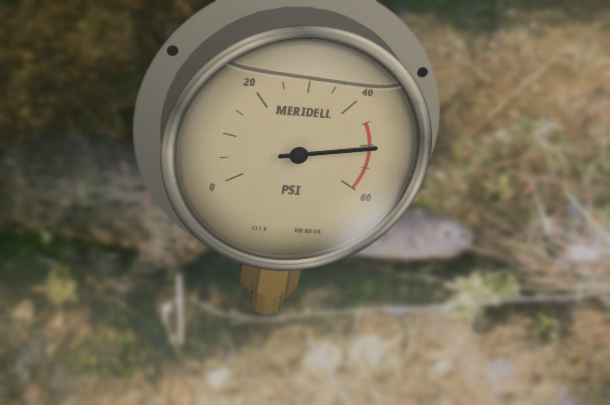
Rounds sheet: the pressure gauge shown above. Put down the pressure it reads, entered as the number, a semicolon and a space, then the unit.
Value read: 50; psi
